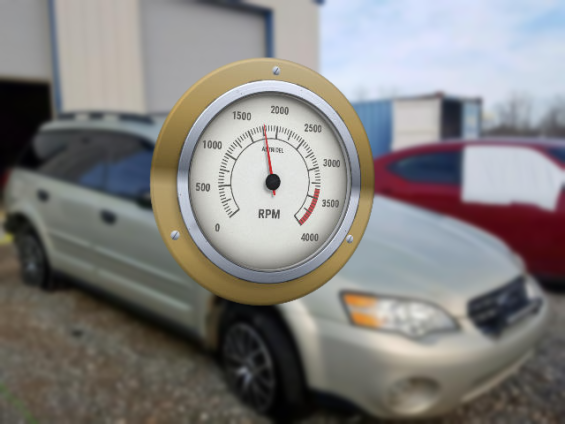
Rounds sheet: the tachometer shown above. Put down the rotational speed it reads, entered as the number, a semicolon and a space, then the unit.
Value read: 1750; rpm
